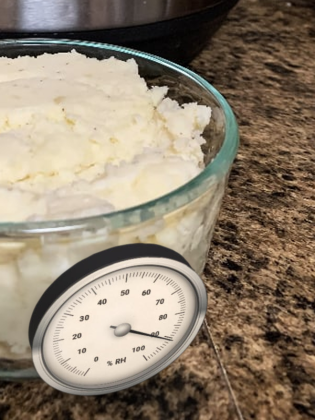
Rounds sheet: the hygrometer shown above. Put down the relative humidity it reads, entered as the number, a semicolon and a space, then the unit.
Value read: 90; %
